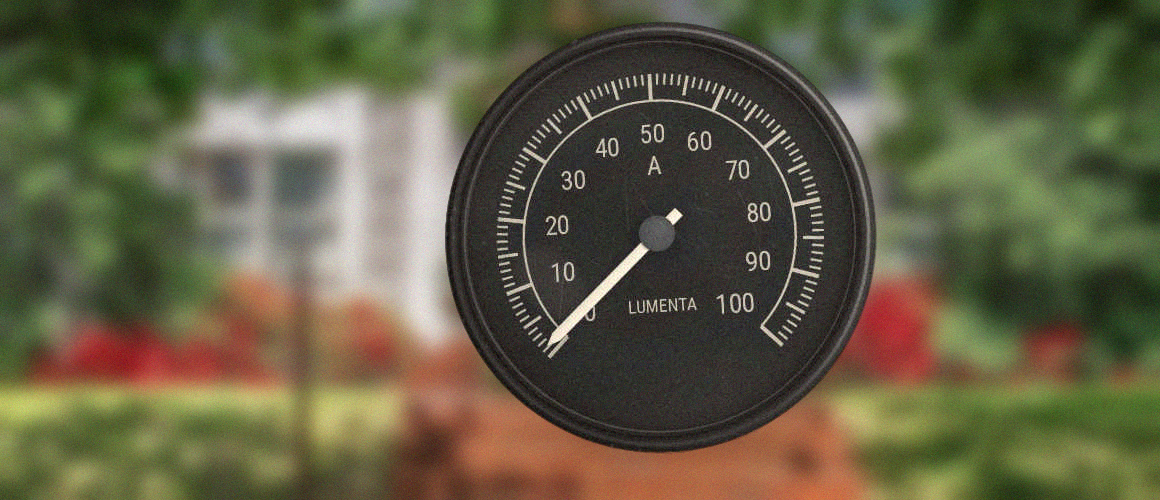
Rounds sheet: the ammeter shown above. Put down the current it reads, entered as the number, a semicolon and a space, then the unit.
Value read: 1; A
